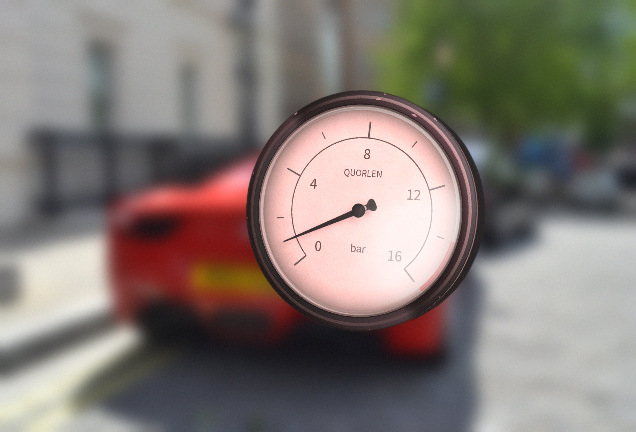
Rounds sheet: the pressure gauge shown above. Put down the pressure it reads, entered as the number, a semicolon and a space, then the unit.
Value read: 1; bar
